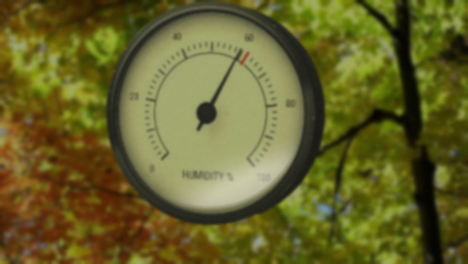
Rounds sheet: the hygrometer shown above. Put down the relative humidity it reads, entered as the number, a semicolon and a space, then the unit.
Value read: 60; %
